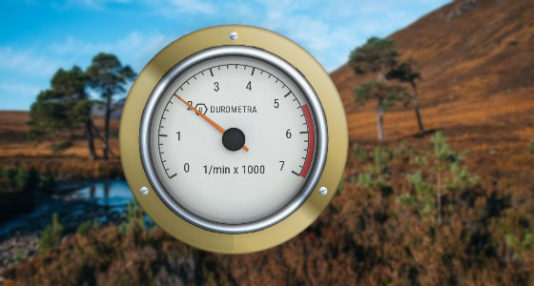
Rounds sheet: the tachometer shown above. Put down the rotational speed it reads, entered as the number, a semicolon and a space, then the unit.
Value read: 2000; rpm
